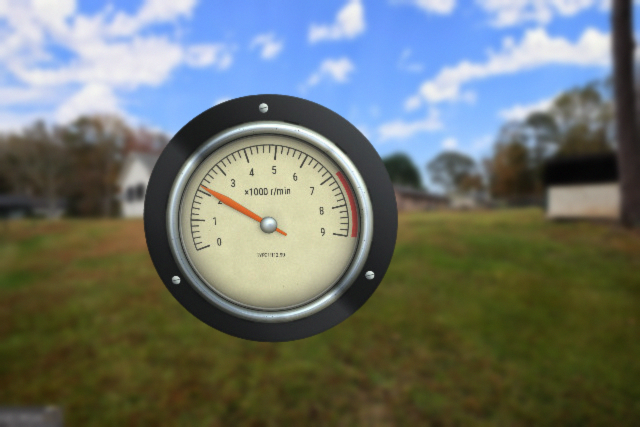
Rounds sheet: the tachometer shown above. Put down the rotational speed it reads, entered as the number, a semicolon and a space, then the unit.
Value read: 2200; rpm
